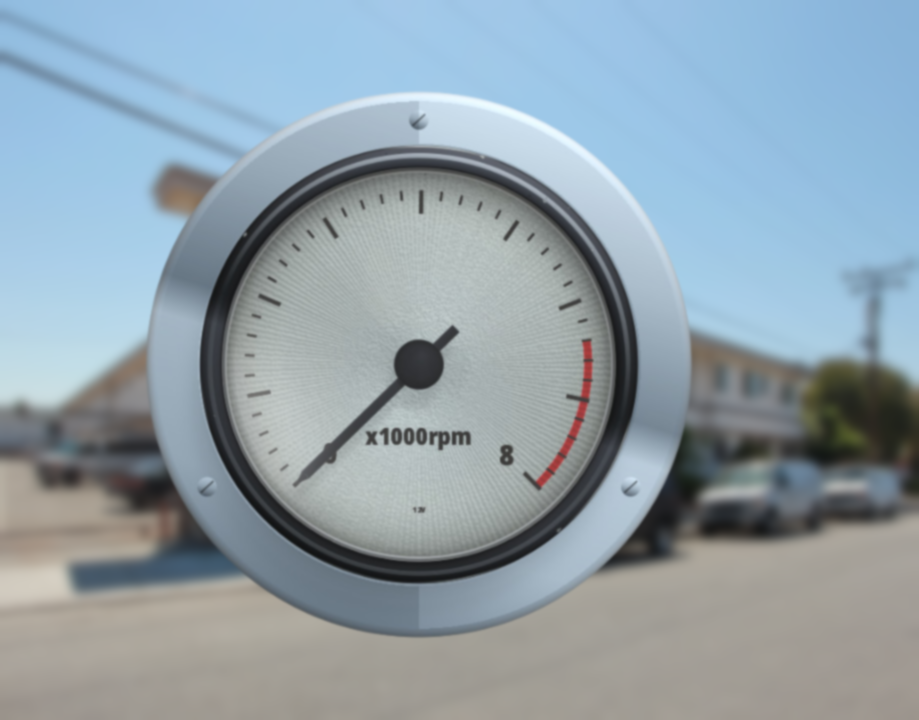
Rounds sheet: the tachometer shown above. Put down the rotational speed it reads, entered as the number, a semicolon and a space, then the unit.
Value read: 0; rpm
